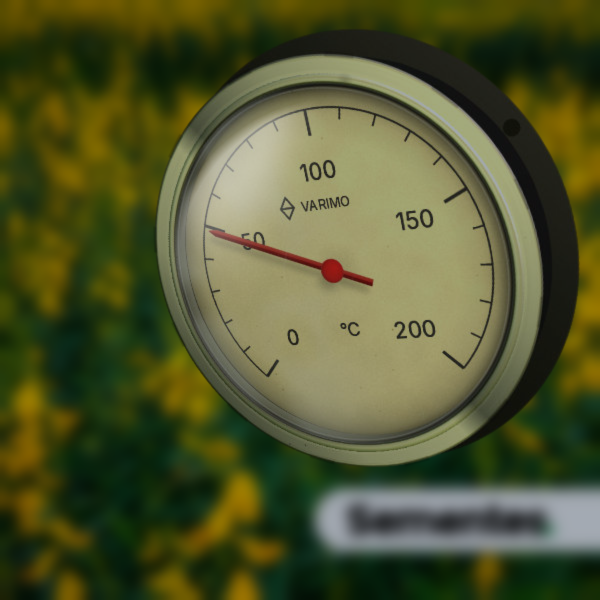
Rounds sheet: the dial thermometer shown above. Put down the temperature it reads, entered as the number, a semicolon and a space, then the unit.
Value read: 50; °C
